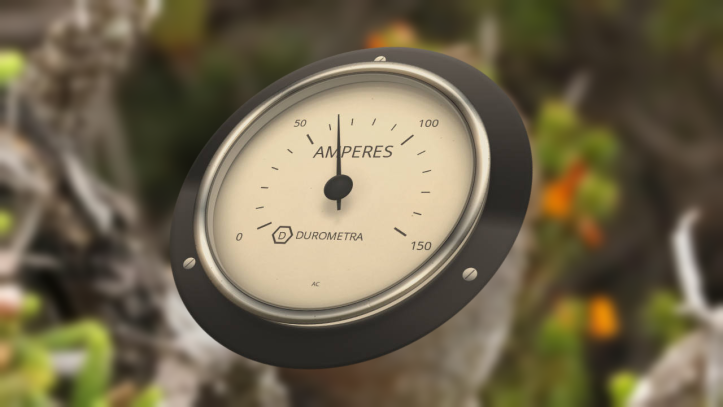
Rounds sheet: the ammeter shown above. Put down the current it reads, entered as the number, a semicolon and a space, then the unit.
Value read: 65; A
